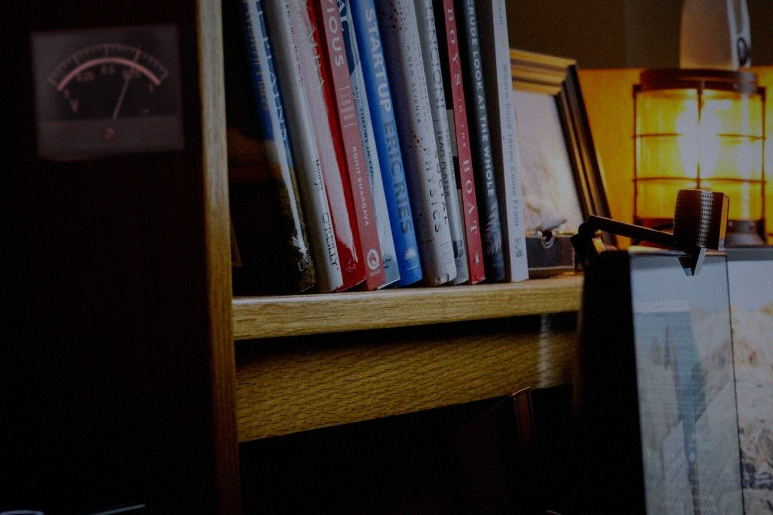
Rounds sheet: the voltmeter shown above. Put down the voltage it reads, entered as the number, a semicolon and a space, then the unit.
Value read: 0.75; V
